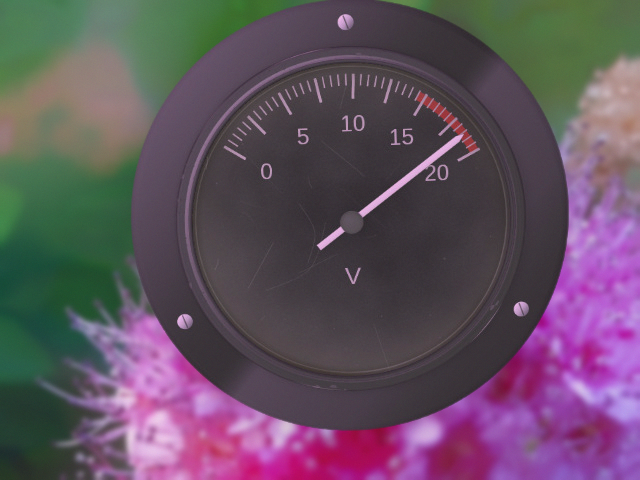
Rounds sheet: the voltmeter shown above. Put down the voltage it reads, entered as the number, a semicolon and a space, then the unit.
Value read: 18.5; V
